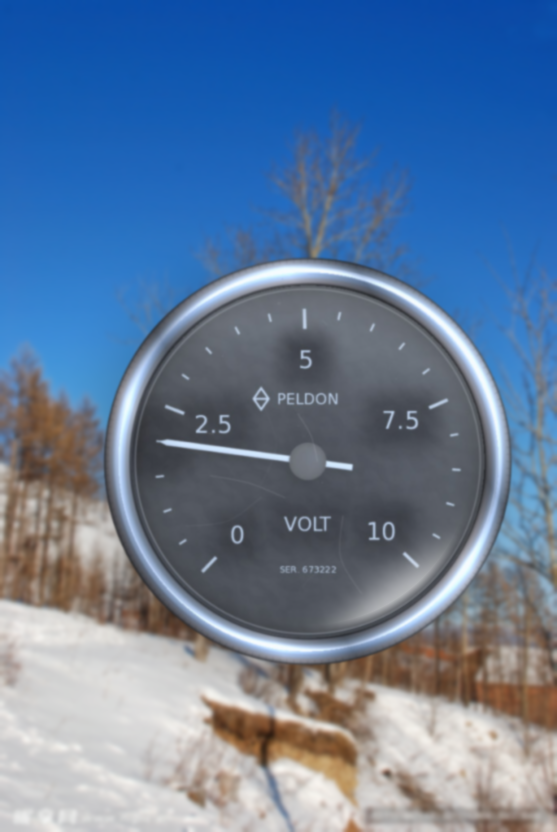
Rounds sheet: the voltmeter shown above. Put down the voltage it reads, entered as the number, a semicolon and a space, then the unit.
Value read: 2; V
